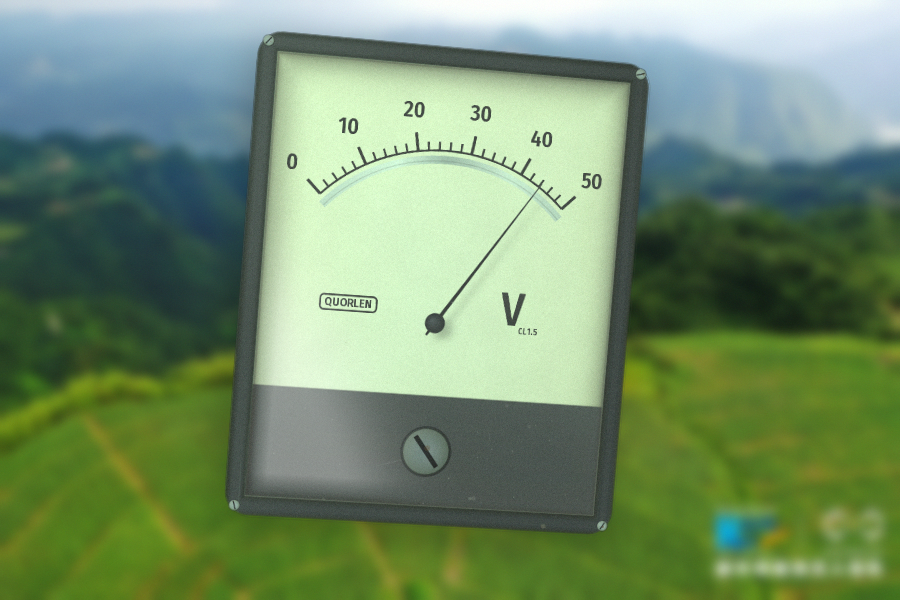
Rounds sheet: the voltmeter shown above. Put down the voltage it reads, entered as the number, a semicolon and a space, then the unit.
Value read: 44; V
